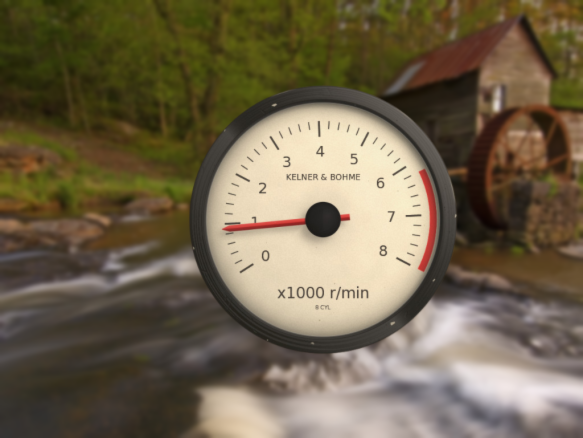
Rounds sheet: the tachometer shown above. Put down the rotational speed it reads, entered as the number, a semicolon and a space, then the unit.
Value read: 900; rpm
